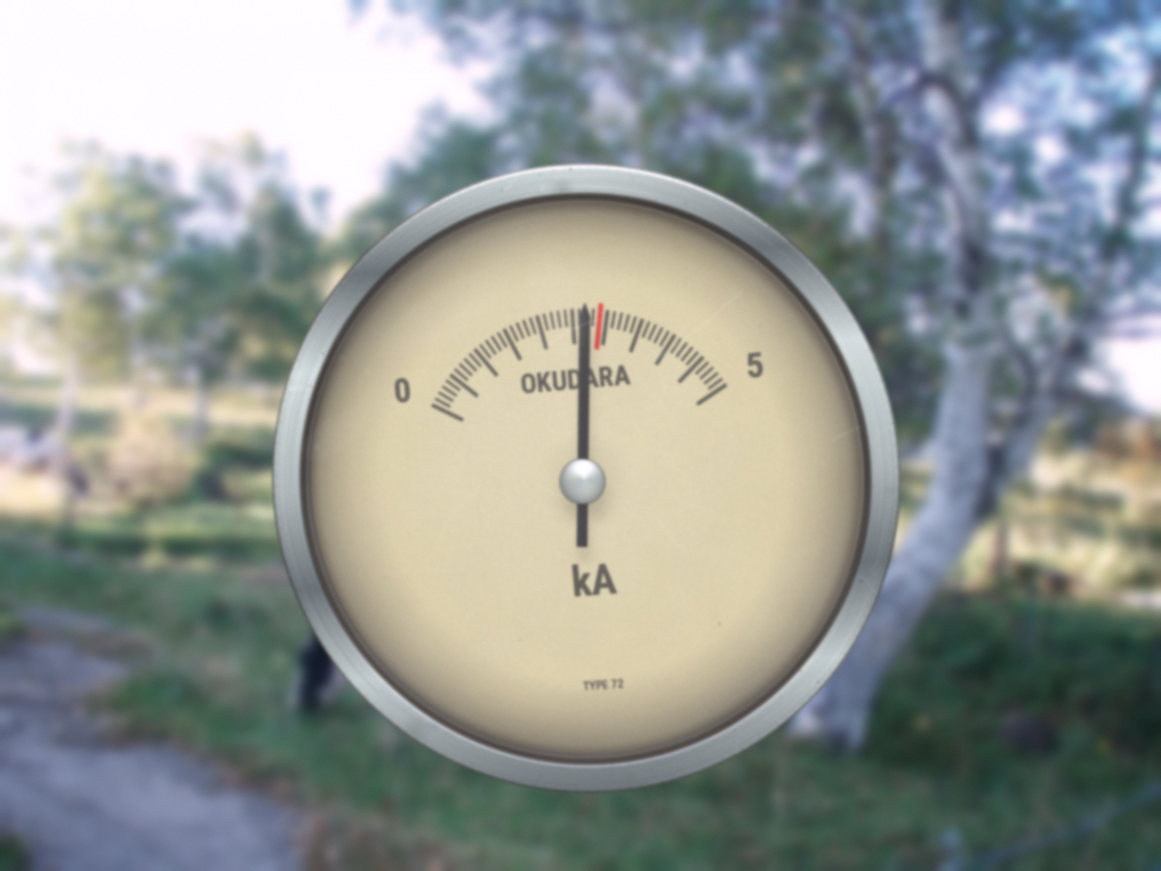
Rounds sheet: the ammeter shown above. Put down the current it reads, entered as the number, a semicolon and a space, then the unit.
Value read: 2.7; kA
